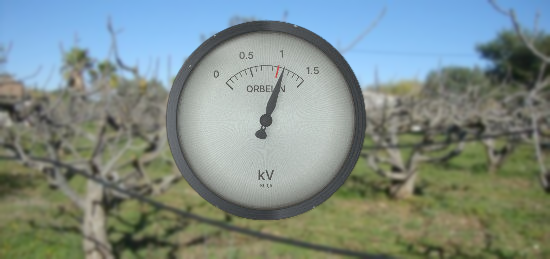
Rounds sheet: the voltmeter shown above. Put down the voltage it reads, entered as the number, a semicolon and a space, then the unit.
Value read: 1.1; kV
